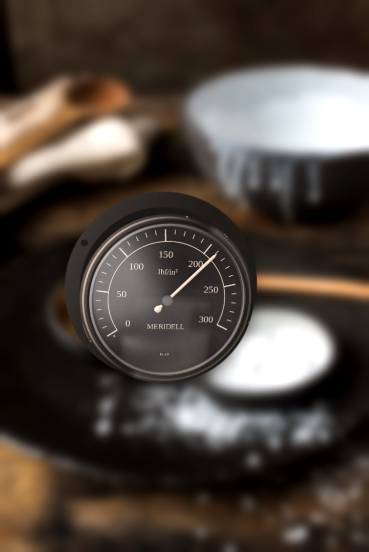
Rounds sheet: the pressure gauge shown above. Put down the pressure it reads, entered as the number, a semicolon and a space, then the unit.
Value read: 210; psi
